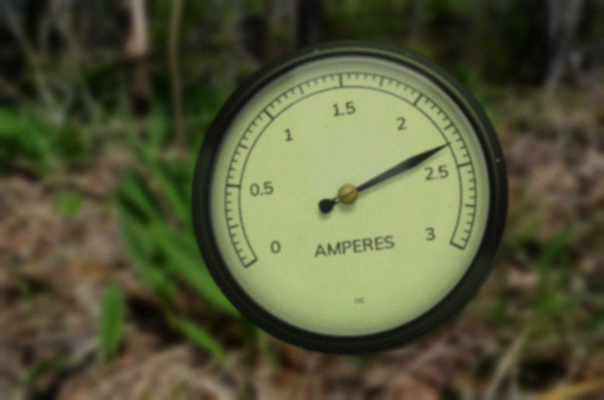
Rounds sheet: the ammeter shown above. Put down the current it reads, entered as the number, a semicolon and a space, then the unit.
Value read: 2.35; A
